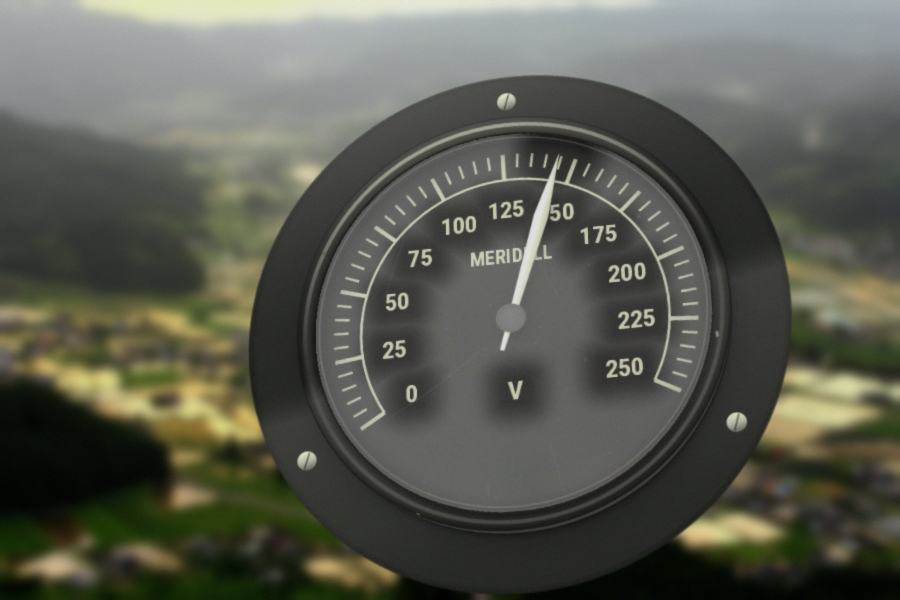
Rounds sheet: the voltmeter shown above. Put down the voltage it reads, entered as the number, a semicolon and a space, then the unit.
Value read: 145; V
